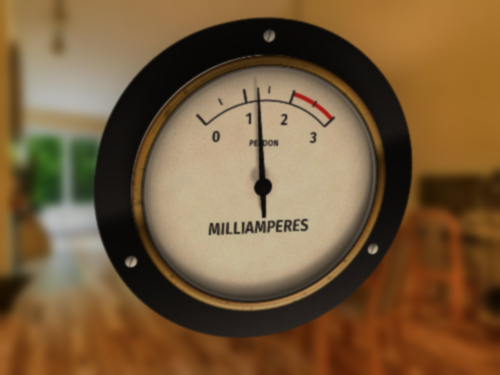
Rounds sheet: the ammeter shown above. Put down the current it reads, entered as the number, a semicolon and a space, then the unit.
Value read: 1.25; mA
